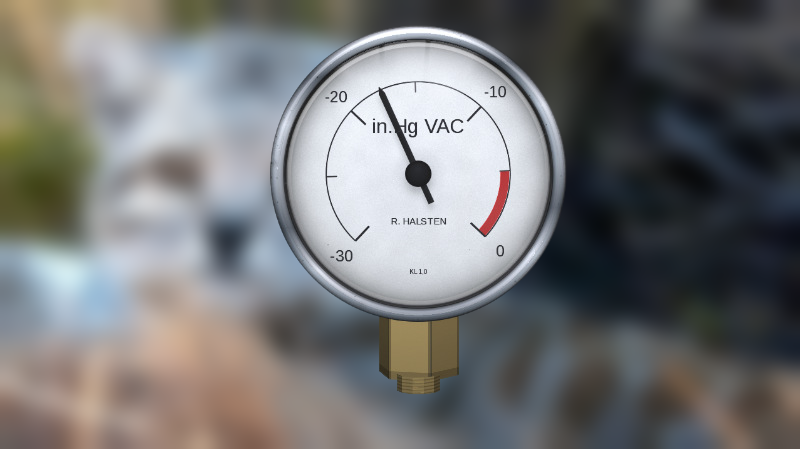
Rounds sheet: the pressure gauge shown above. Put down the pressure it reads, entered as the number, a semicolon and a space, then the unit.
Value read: -17.5; inHg
